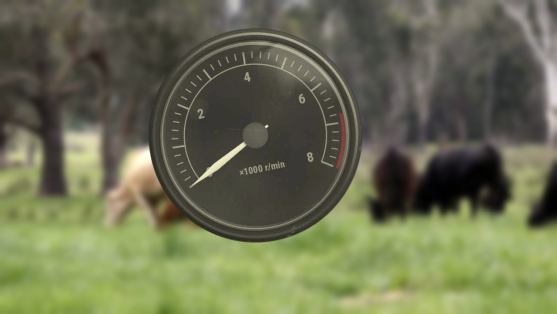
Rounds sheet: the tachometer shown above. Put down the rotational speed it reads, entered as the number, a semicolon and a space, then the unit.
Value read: 0; rpm
